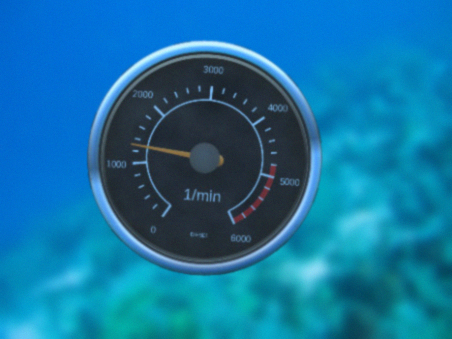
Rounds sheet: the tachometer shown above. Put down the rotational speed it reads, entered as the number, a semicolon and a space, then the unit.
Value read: 1300; rpm
